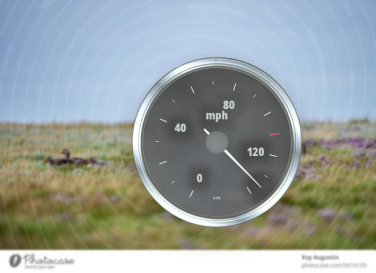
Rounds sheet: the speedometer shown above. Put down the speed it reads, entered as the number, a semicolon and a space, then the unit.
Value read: 135; mph
